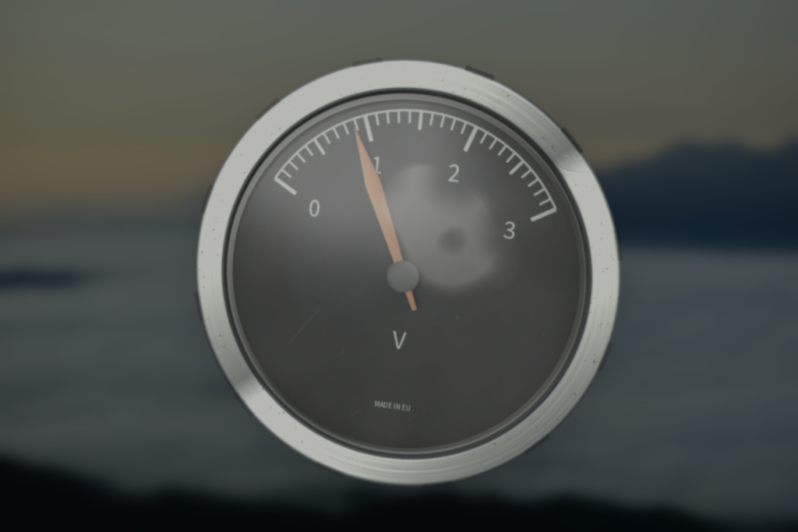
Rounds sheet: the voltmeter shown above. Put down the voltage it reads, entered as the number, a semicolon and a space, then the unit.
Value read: 0.9; V
